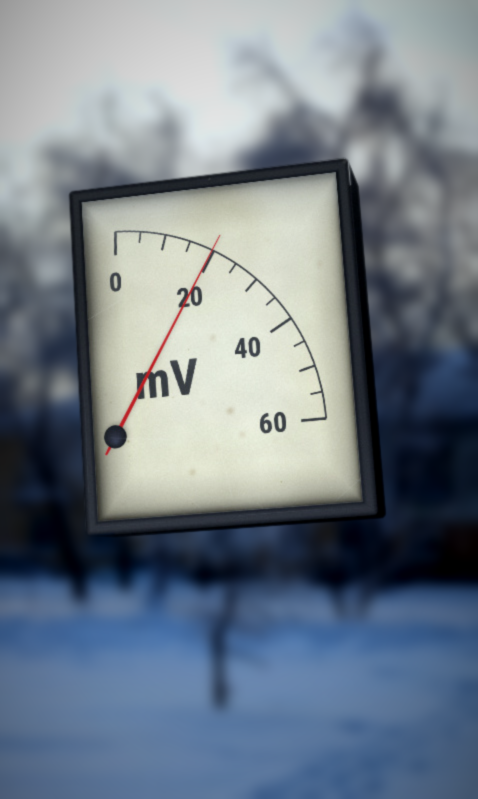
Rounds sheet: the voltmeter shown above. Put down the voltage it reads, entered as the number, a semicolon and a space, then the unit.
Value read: 20; mV
